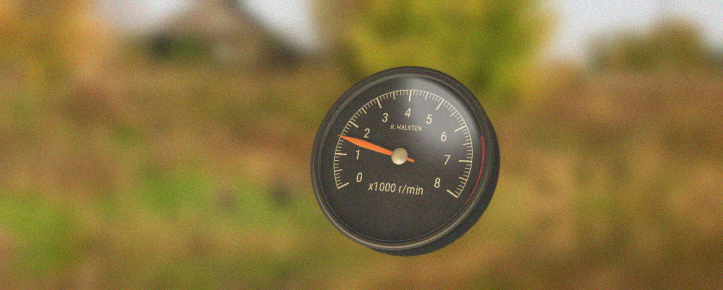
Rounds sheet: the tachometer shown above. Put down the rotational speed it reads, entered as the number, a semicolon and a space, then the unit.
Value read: 1500; rpm
